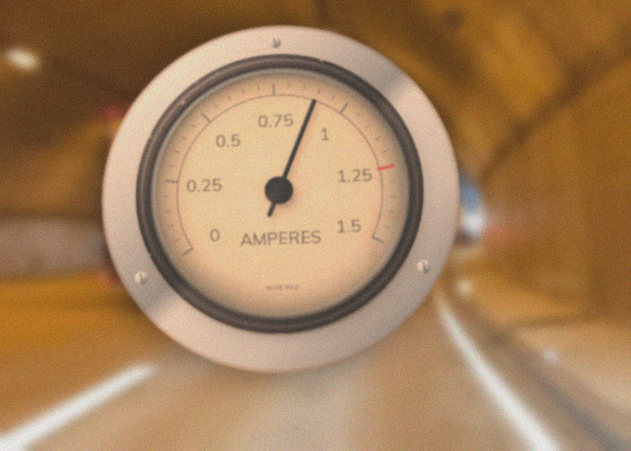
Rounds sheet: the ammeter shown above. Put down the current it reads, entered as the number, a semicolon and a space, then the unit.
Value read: 0.9; A
